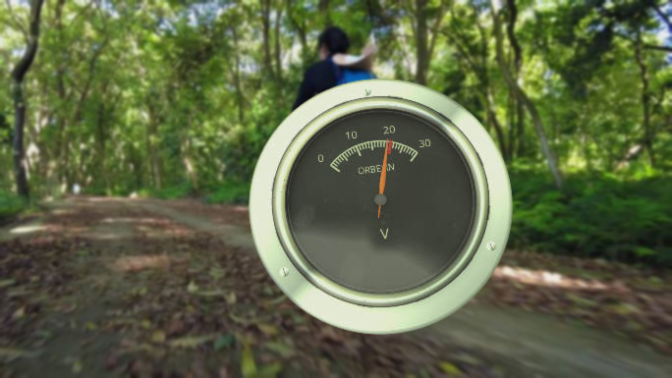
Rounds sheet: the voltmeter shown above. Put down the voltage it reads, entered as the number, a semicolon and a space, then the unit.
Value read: 20; V
